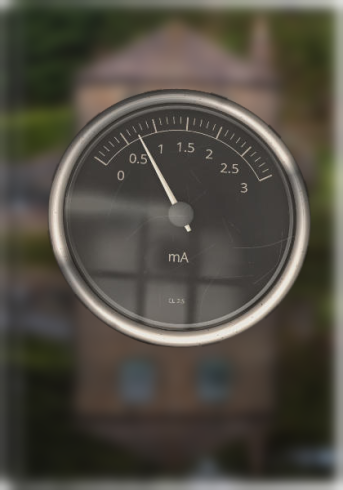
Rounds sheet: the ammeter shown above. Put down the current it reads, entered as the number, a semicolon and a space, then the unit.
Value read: 0.7; mA
